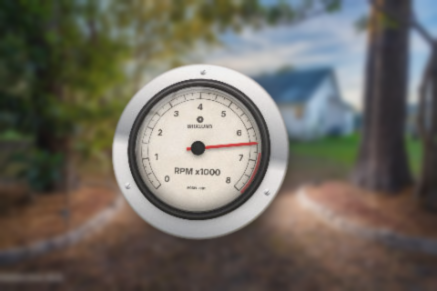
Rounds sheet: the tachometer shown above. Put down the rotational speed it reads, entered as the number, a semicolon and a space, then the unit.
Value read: 6500; rpm
